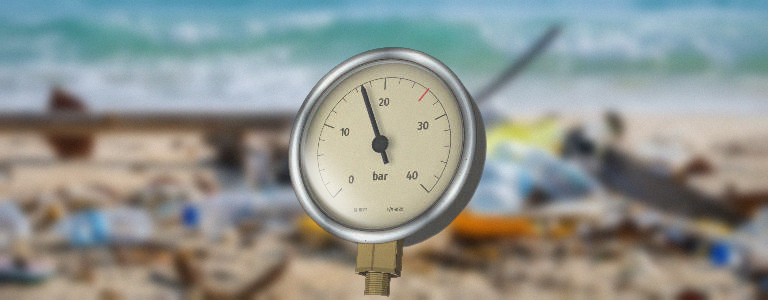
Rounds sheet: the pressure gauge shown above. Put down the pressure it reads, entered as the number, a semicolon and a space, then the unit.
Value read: 17; bar
